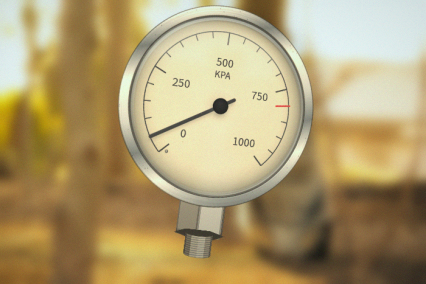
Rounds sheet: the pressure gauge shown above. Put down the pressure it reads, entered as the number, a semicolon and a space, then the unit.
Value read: 50; kPa
